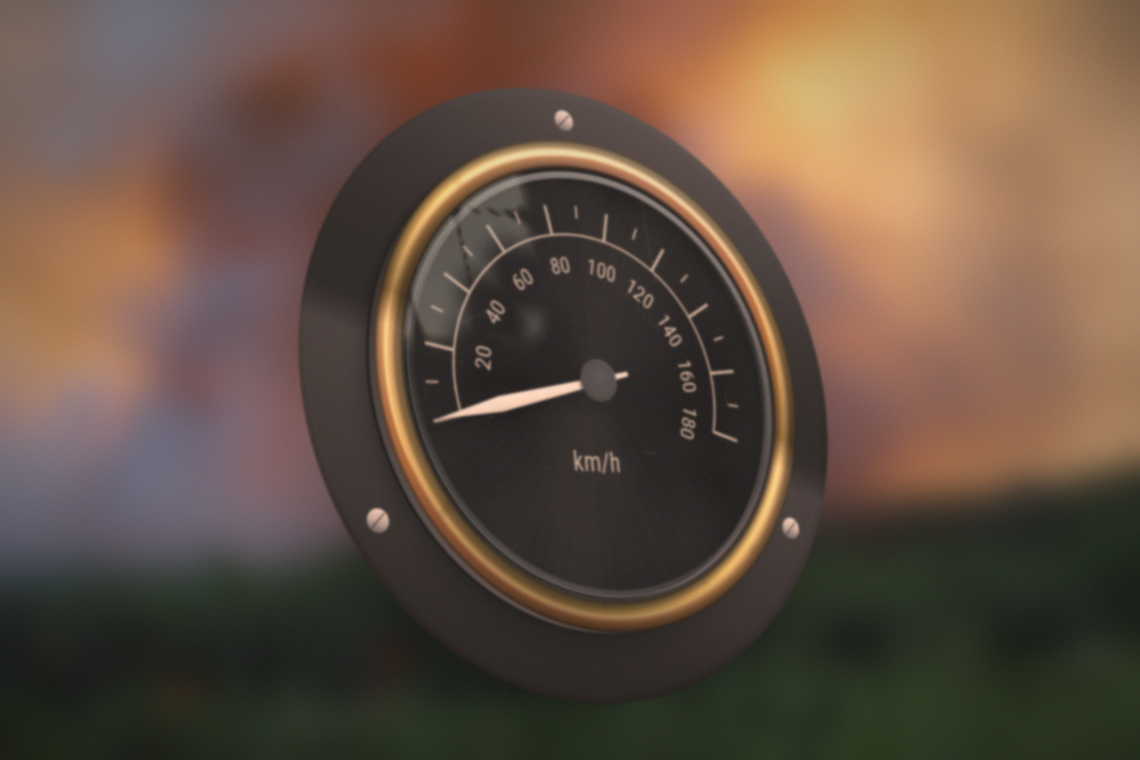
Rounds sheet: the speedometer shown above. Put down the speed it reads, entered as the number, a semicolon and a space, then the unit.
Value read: 0; km/h
